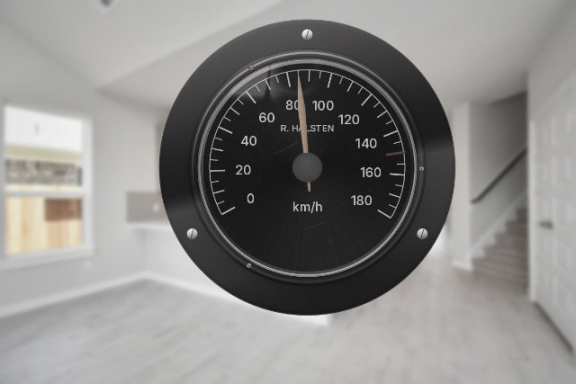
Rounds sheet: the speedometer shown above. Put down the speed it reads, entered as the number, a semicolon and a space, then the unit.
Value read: 85; km/h
